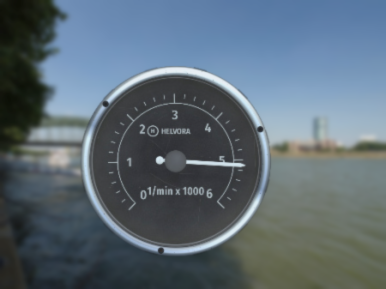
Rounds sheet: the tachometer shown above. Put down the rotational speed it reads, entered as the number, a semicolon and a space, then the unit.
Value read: 5100; rpm
